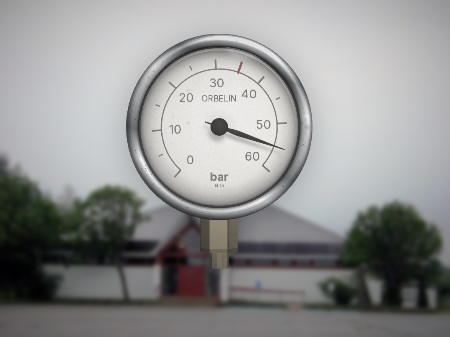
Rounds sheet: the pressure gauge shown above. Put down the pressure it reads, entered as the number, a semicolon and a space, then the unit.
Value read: 55; bar
